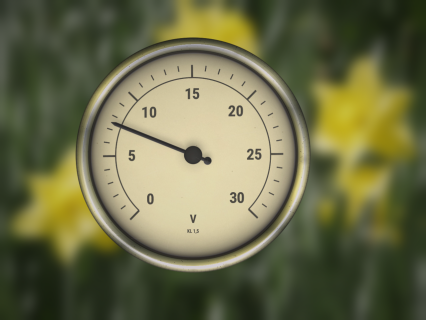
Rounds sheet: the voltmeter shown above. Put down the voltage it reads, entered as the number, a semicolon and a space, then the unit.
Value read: 7.5; V
